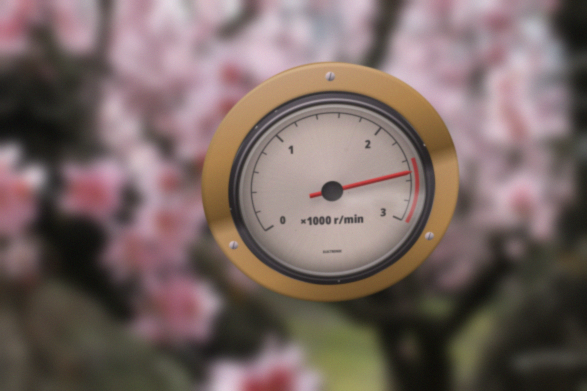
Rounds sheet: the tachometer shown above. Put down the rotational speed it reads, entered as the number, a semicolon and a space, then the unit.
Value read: 2500; rpm
